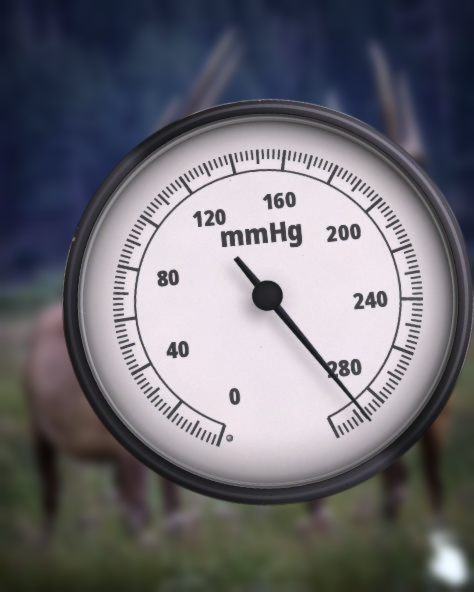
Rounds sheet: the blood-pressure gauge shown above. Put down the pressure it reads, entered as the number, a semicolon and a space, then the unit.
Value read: 288; mmHg
